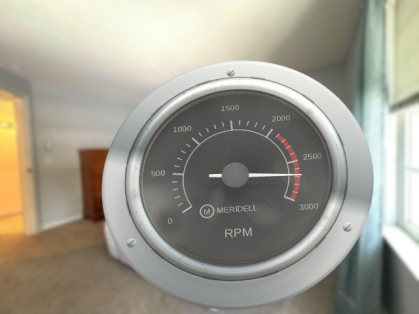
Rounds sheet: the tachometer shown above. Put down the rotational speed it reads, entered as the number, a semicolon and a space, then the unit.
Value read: 2700; rpm
